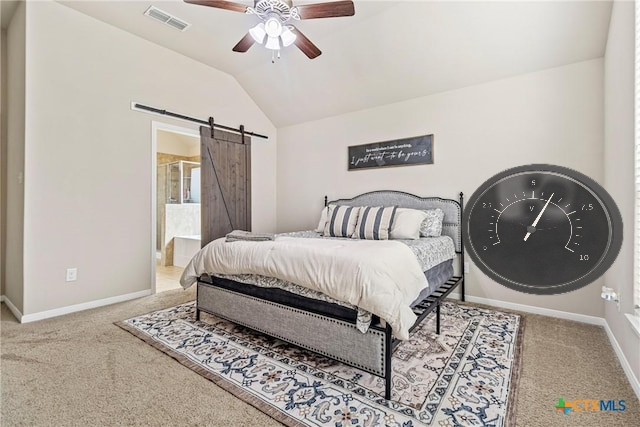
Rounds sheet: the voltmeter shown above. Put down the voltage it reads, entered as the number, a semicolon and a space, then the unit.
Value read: 6; V
